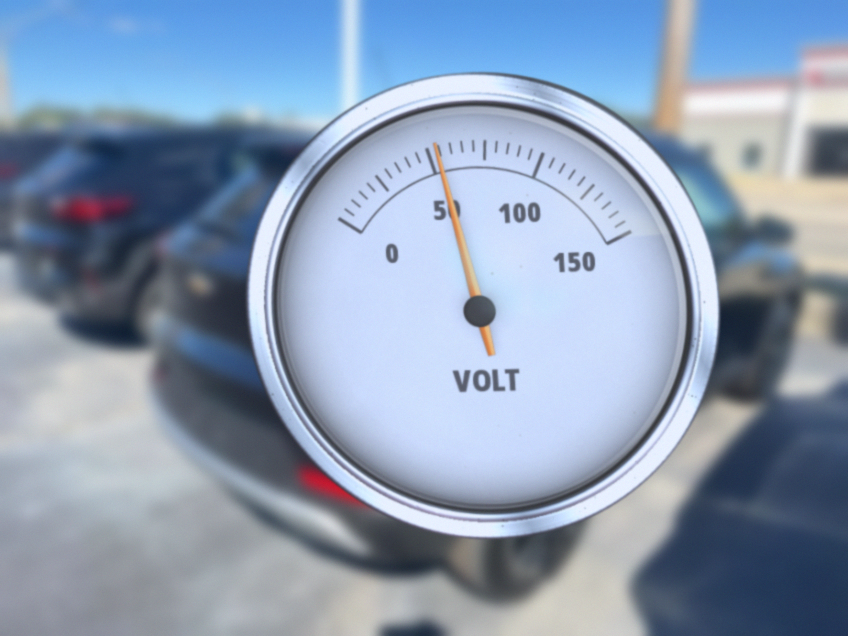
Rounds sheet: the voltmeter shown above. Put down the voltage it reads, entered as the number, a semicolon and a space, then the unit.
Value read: 55; V
